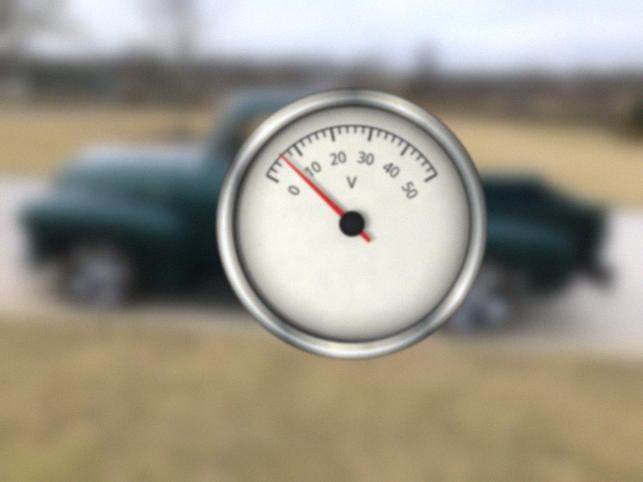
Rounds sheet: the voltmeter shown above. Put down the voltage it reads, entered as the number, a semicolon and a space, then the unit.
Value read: 6; V
